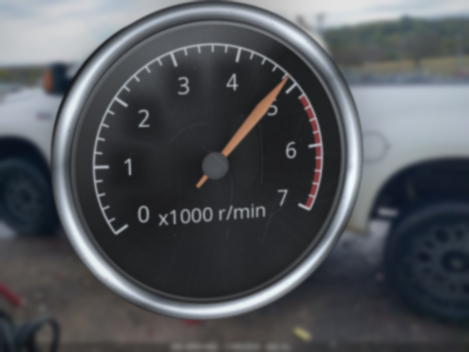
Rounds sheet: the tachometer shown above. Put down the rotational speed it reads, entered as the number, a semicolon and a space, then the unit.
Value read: 4800; rpm
